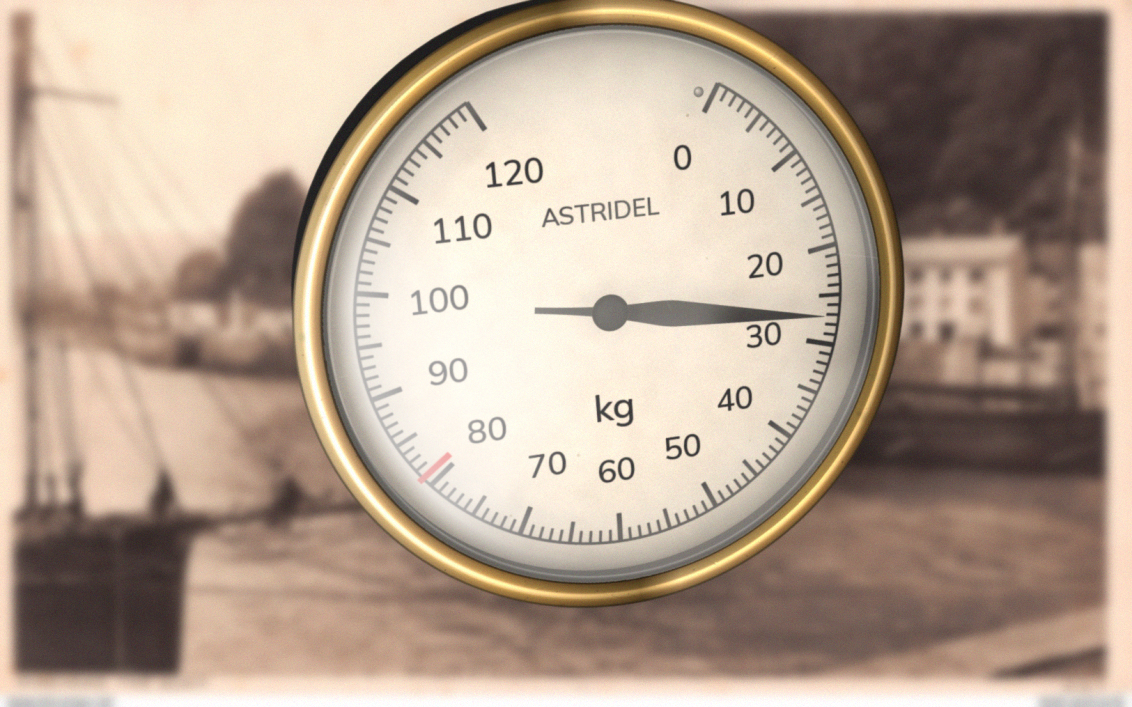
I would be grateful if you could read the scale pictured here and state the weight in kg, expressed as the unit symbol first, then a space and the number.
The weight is kg 27
